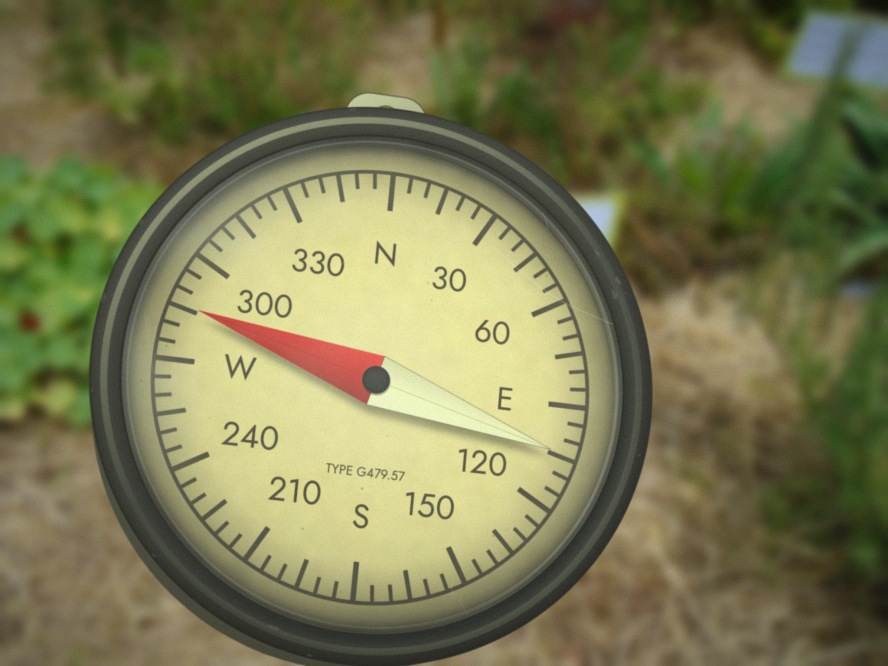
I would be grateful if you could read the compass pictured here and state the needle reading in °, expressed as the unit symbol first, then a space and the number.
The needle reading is ° 285
